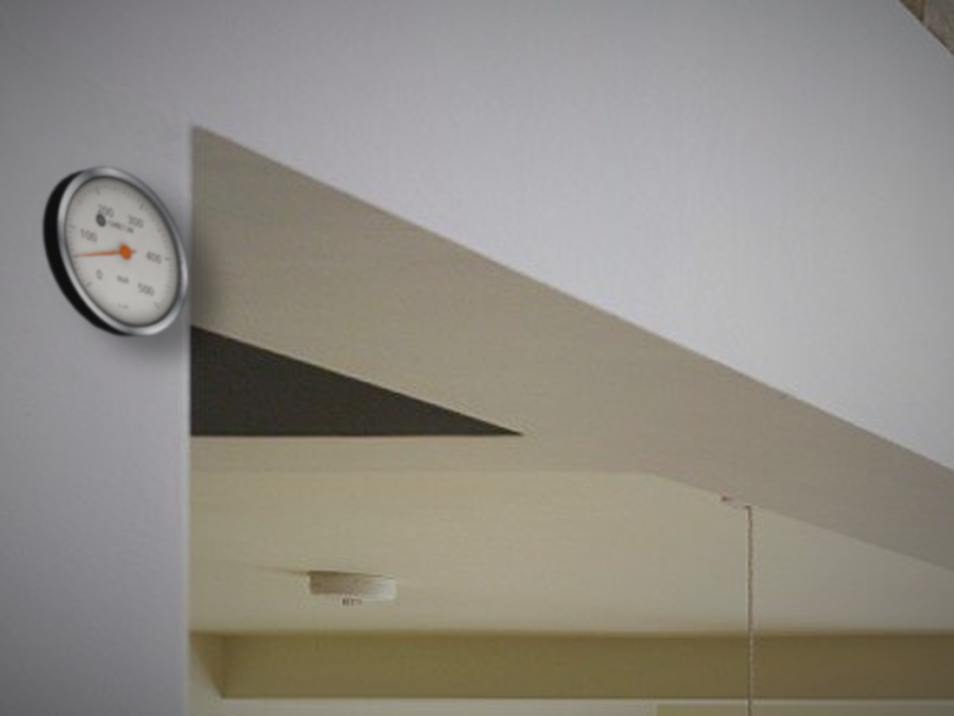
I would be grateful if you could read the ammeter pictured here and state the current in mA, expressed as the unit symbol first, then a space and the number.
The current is mA 50
